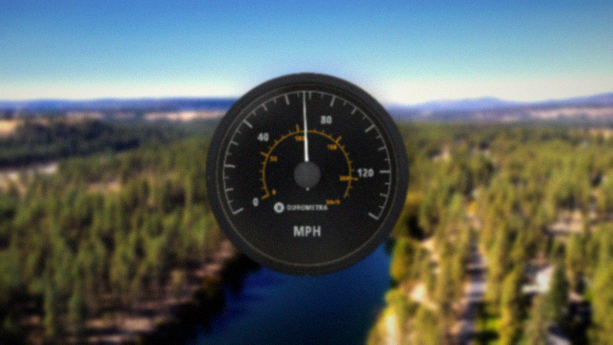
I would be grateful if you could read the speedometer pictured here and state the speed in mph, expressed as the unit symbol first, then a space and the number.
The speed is mph 67.5
